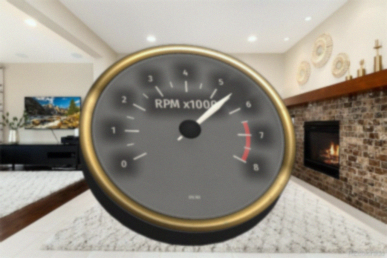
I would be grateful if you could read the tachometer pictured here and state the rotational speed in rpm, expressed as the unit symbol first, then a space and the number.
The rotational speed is rpm 5500
